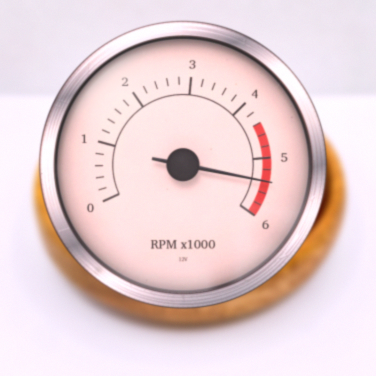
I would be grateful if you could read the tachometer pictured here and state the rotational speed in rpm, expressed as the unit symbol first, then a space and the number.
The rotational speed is rpm 5400
